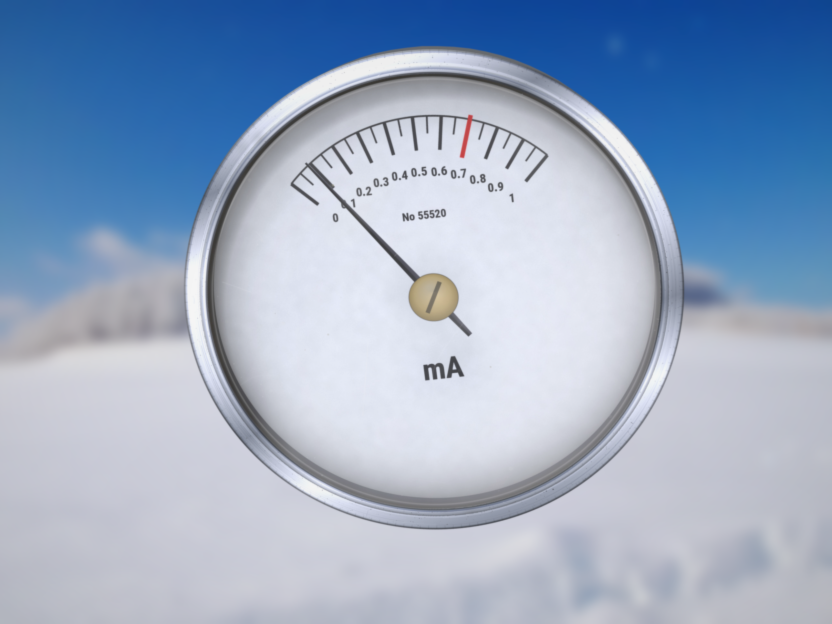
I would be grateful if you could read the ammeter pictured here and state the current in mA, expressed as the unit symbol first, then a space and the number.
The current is mA 0.1
